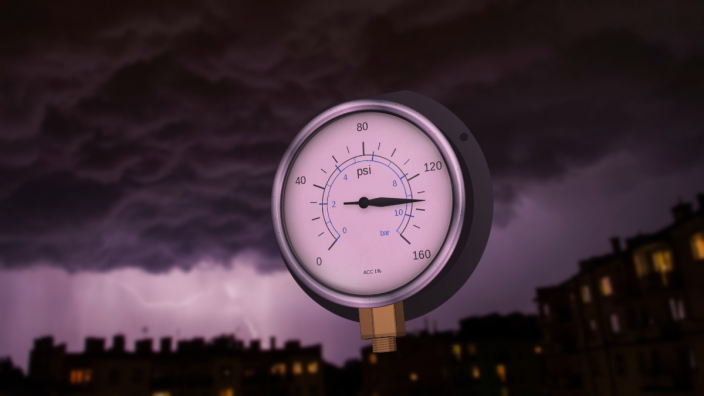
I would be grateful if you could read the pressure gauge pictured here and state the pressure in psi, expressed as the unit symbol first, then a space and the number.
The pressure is psi 135
